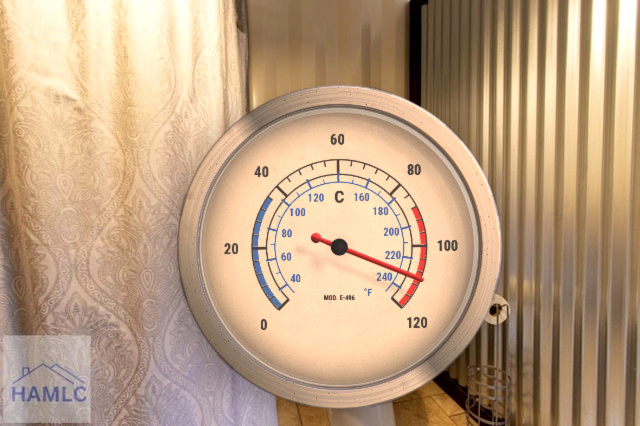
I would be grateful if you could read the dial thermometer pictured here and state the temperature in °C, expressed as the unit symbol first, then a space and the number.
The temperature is °C 110
